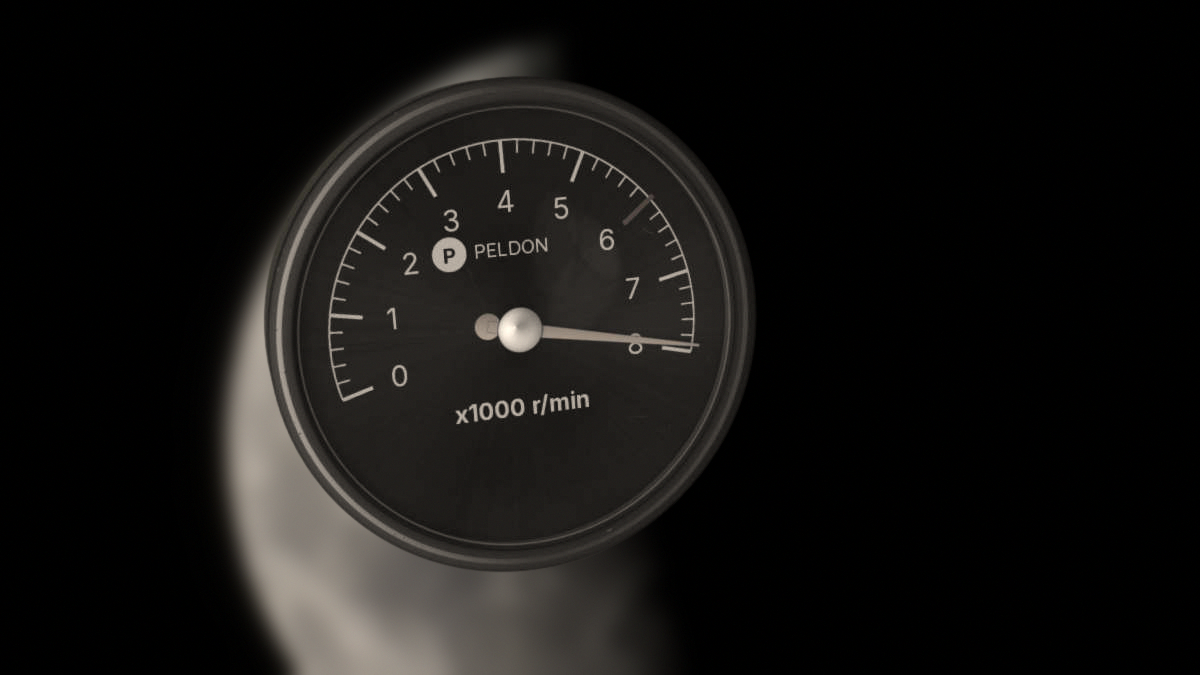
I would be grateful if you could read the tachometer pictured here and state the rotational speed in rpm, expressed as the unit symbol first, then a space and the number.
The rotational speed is rpm 7900
